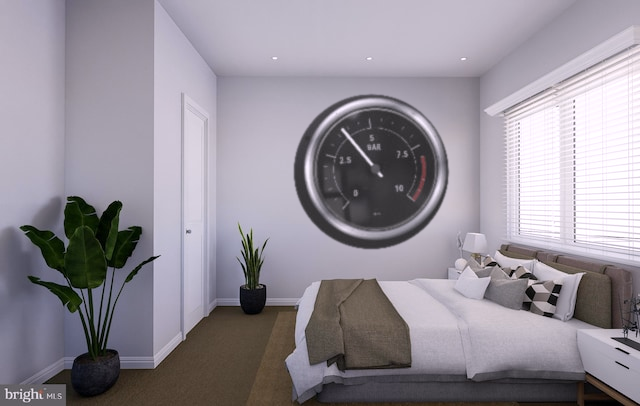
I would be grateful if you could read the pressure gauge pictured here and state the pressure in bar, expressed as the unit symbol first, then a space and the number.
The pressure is bar 3.75
